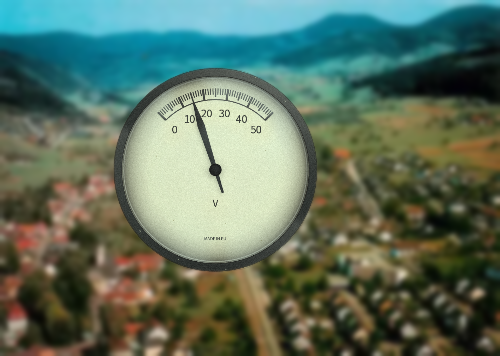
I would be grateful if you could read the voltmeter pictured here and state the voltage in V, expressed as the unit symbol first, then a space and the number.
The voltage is V 15
